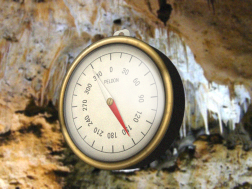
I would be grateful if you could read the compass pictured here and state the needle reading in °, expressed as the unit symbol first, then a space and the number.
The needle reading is ° 150
